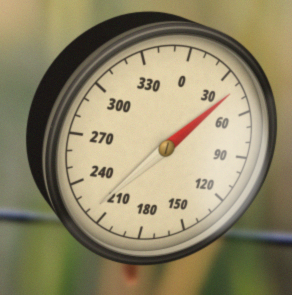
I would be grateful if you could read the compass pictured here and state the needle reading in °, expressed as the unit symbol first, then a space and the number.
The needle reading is ° 40
